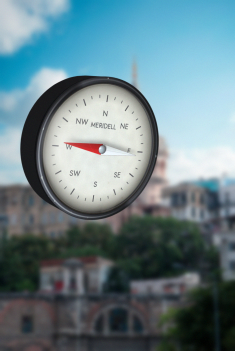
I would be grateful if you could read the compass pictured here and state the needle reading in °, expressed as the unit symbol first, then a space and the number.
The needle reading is ° 275
